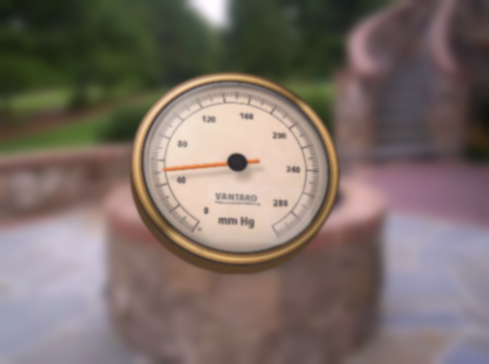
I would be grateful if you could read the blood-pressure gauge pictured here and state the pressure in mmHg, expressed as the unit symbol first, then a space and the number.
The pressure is mmHg 50
